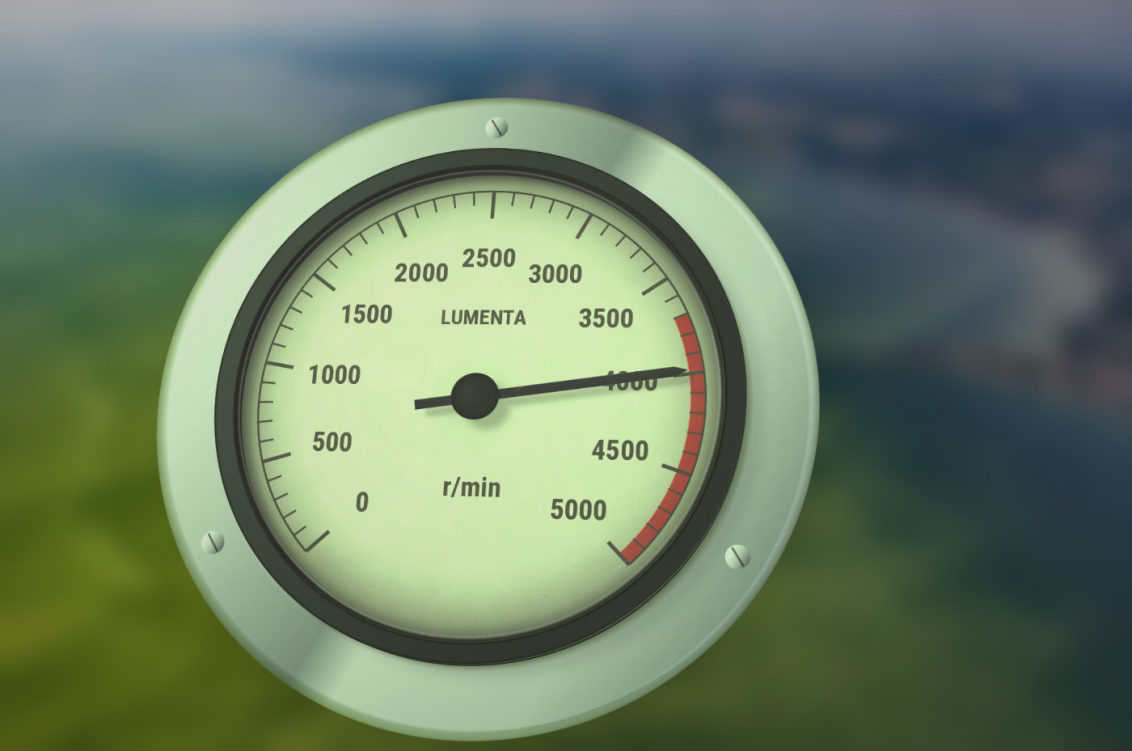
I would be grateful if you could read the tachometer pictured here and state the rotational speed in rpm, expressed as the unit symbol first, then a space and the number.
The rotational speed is rpm 4000
